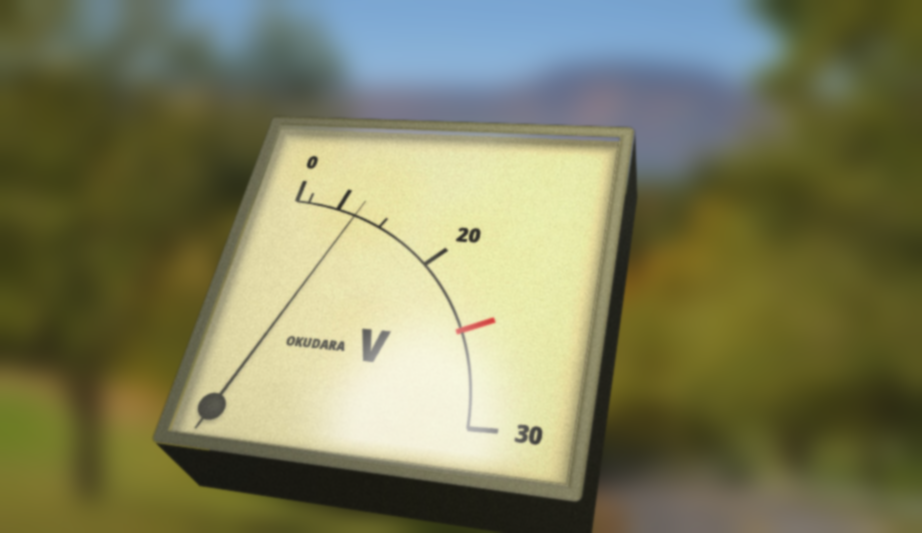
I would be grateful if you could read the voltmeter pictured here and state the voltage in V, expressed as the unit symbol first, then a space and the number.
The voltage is V 12.5
